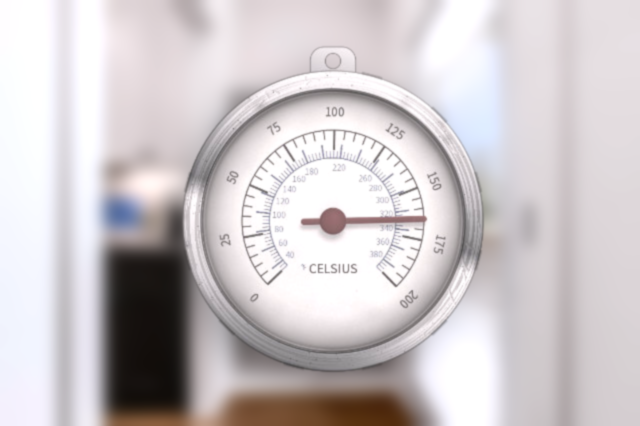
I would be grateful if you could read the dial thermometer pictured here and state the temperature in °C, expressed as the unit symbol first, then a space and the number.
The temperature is °C 165
